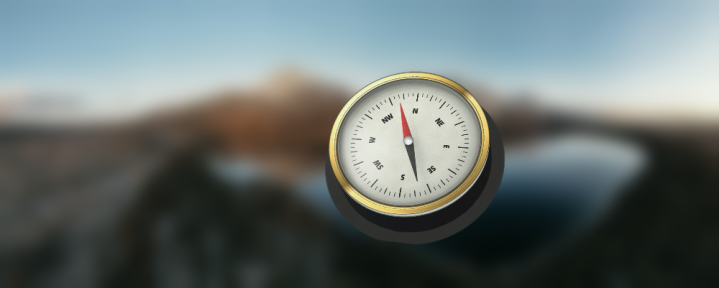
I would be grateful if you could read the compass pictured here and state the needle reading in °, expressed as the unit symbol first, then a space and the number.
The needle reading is ° 340
